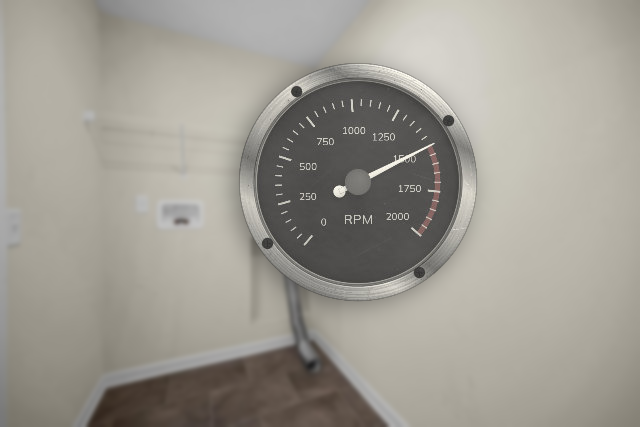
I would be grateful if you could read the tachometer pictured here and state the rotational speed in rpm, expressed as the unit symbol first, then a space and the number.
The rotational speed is rpm 1500
